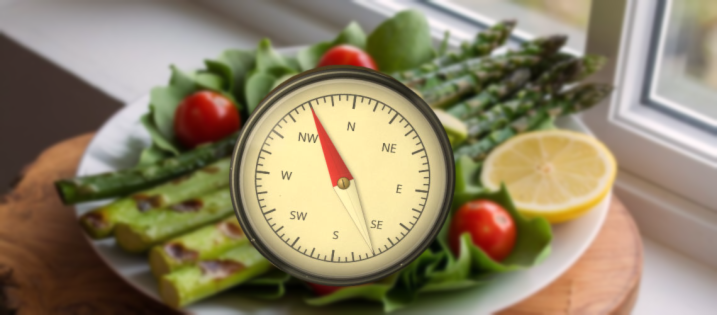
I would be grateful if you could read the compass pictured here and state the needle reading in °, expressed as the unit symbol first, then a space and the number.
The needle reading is ° 330
